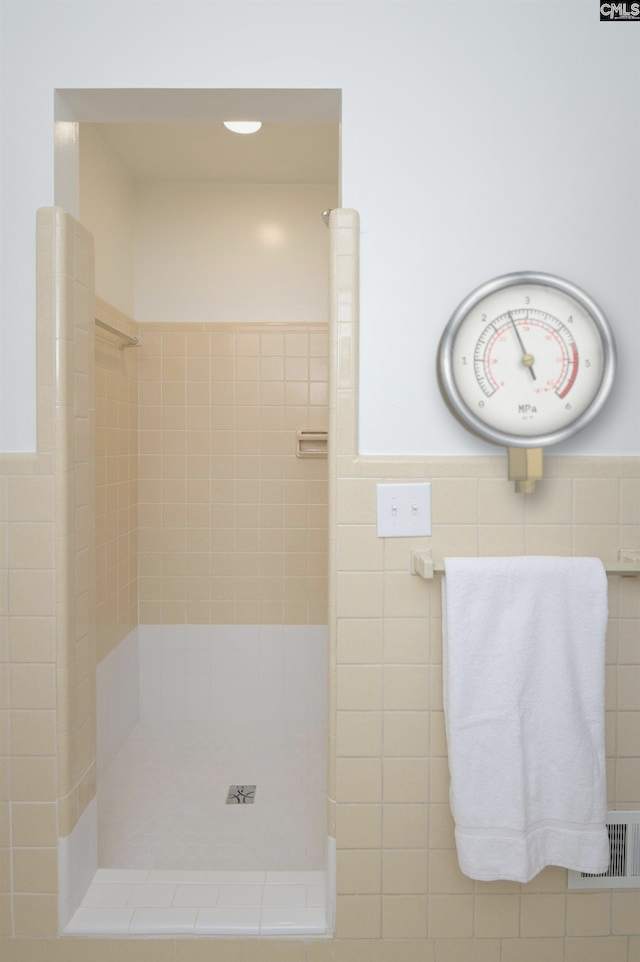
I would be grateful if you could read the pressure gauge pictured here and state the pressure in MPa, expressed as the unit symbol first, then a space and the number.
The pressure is MPa 2.5
